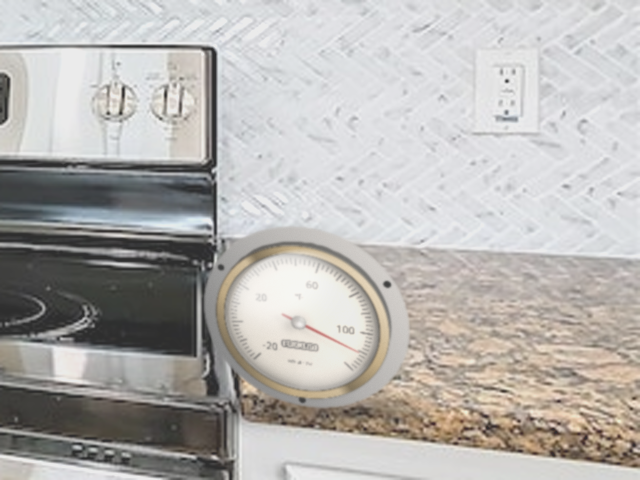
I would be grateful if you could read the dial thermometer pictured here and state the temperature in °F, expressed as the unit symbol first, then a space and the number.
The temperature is °F 110
